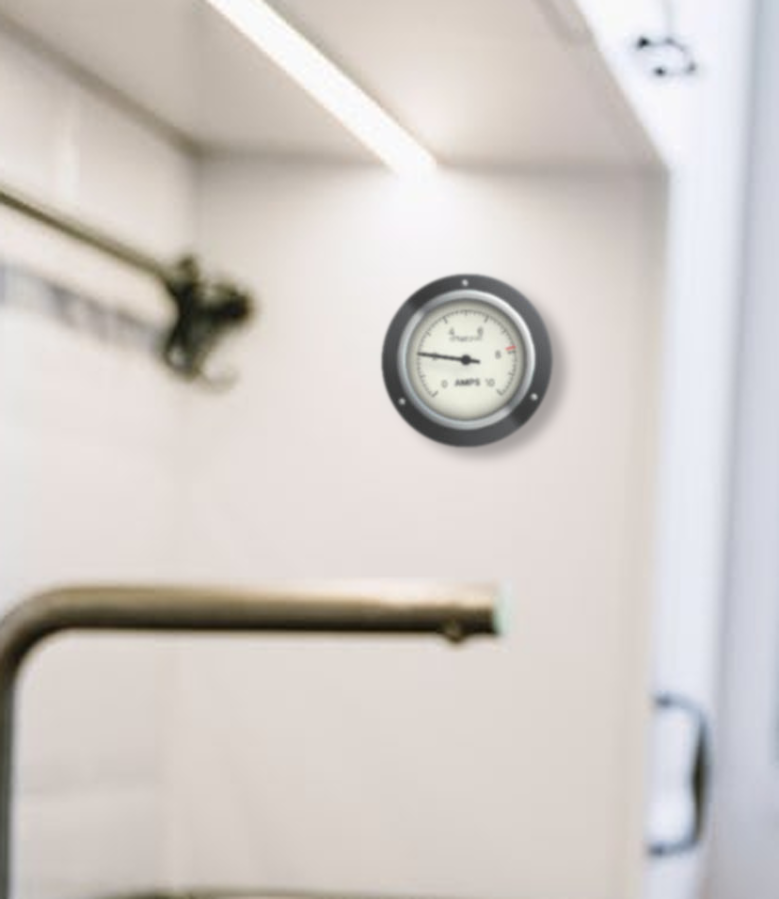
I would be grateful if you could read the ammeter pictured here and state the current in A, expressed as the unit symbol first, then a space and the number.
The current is A 2
